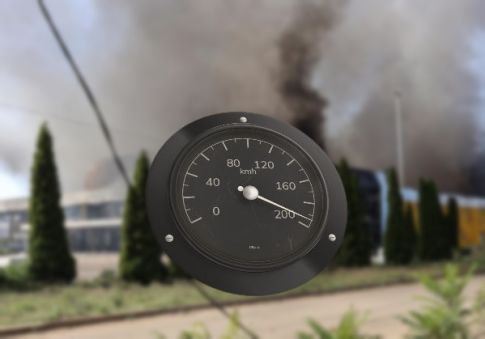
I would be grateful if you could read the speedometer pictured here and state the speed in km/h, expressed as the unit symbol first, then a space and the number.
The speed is km/h 195
